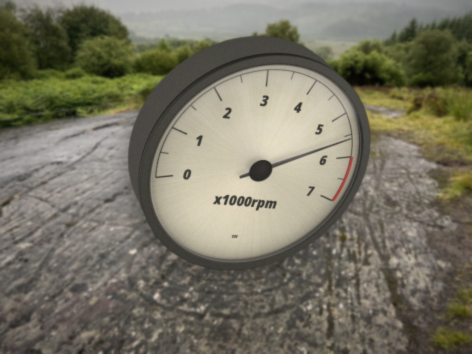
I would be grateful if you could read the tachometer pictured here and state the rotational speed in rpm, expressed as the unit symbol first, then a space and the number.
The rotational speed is rpm 5500
